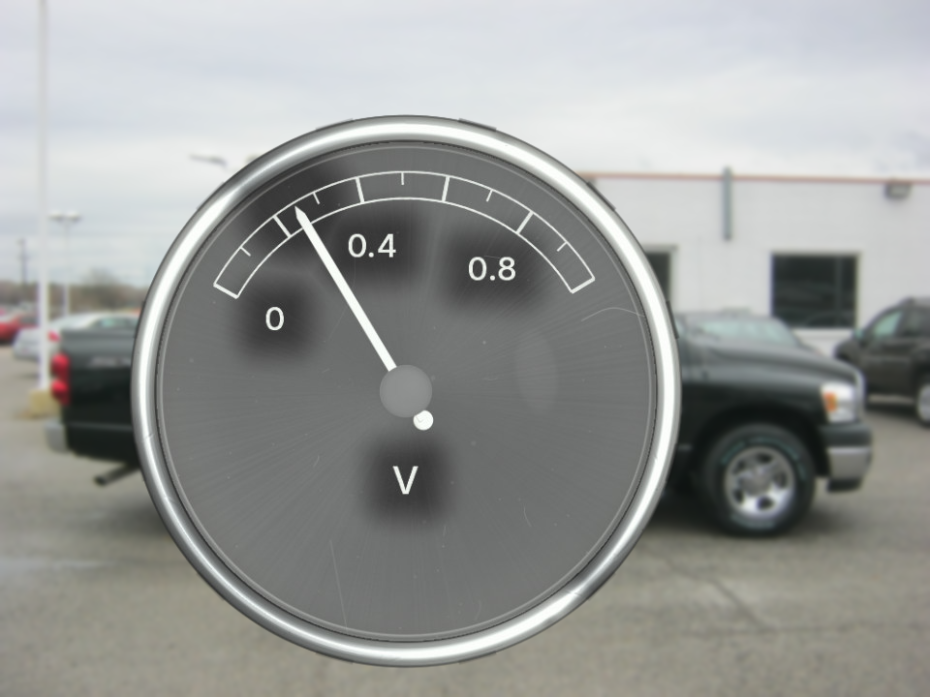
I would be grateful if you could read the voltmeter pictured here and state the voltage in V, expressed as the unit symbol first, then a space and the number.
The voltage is V 0.25
